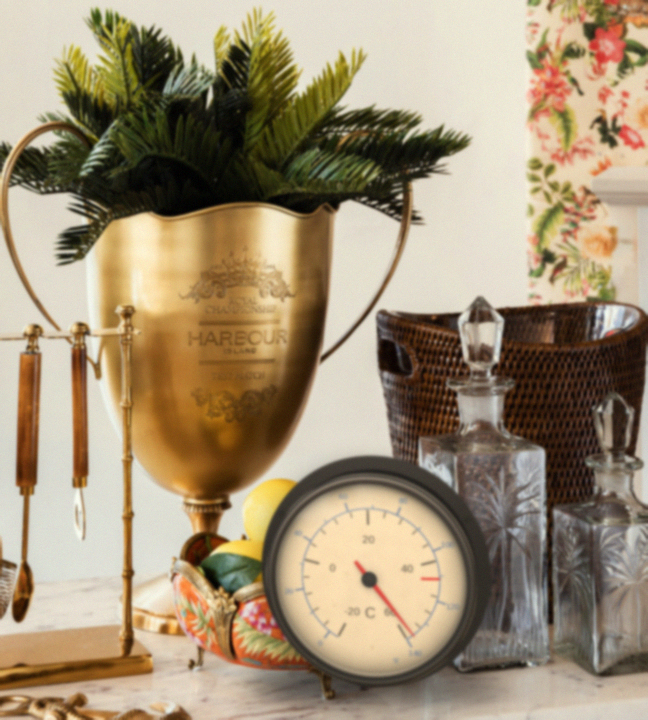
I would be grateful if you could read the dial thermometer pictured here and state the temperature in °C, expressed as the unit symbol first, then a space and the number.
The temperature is °C 58
